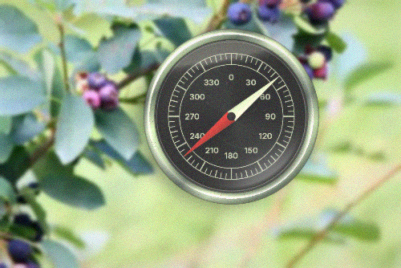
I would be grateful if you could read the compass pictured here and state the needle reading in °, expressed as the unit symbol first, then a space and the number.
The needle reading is ° 230
